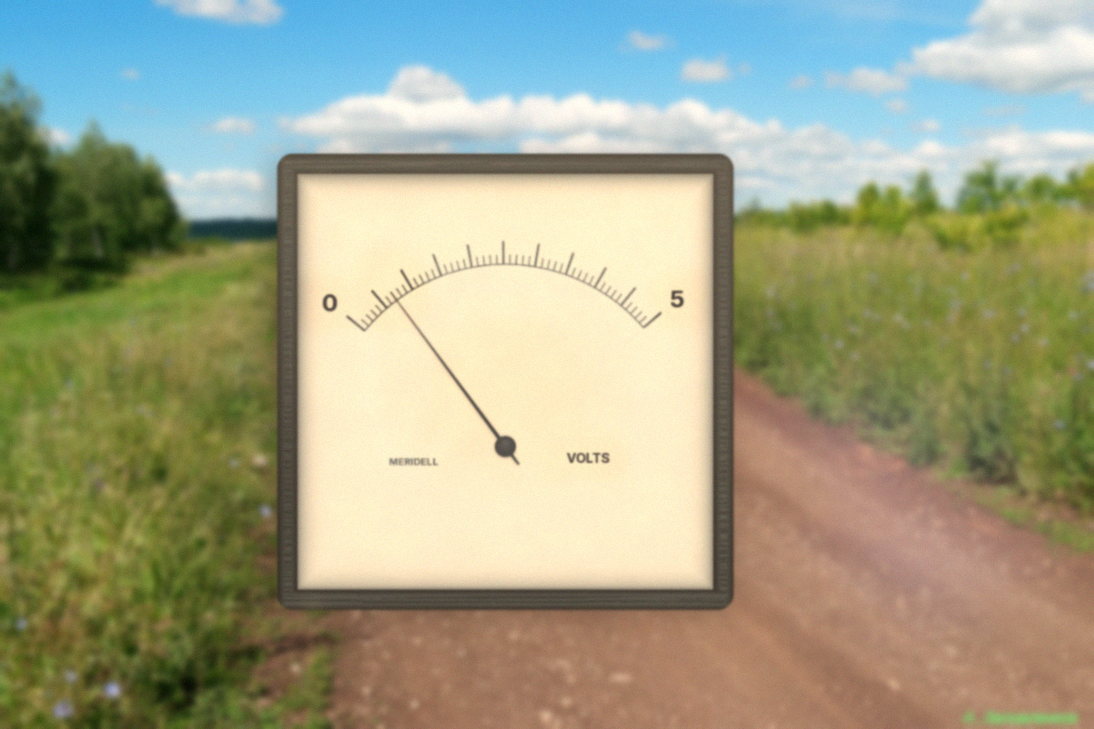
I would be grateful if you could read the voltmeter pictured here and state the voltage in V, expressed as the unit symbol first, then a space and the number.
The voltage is V 0.7
